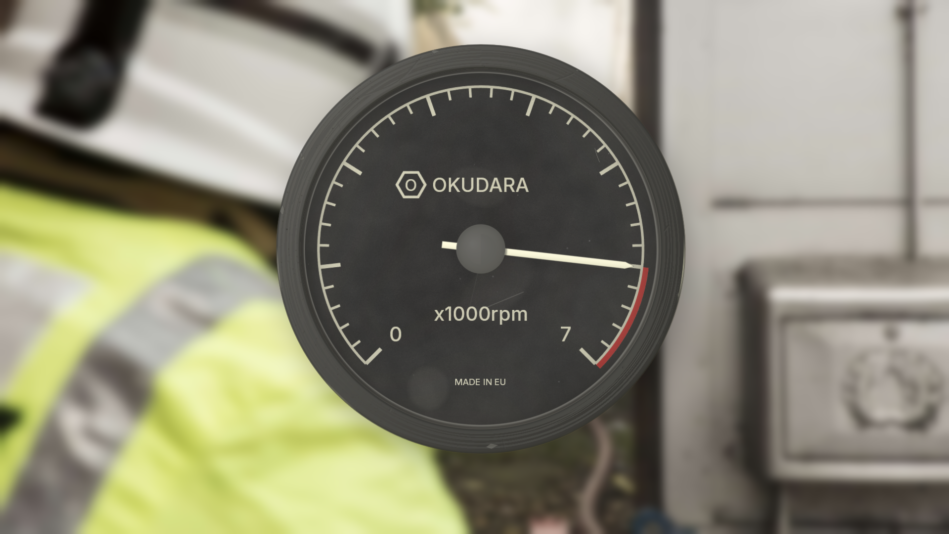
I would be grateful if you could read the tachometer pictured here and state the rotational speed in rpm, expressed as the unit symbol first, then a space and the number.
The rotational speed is rpm 6000
